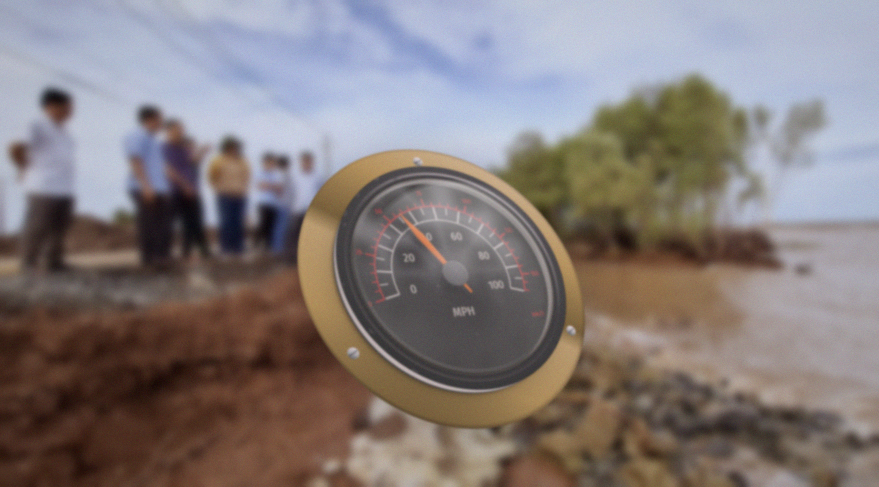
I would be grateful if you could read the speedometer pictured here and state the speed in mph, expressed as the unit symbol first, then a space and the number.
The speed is mph 35
